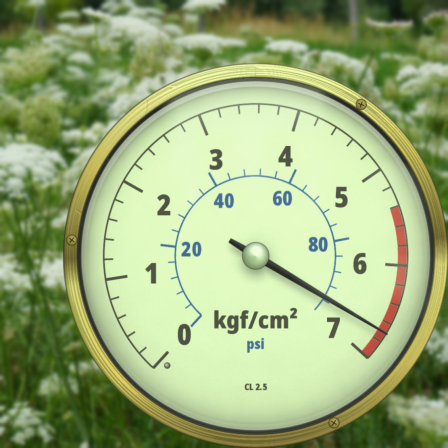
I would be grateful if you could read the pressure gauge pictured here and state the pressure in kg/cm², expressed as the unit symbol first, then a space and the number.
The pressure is kg/cm² 6.7
